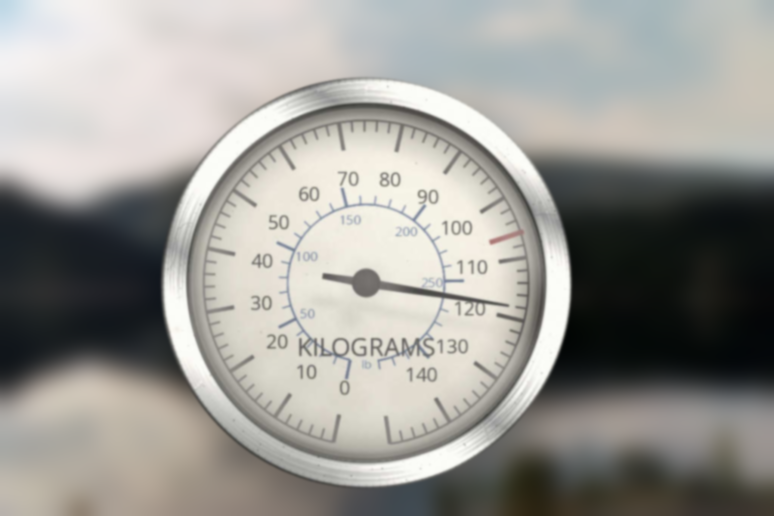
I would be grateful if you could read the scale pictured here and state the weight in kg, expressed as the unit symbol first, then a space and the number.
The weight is kg 118
